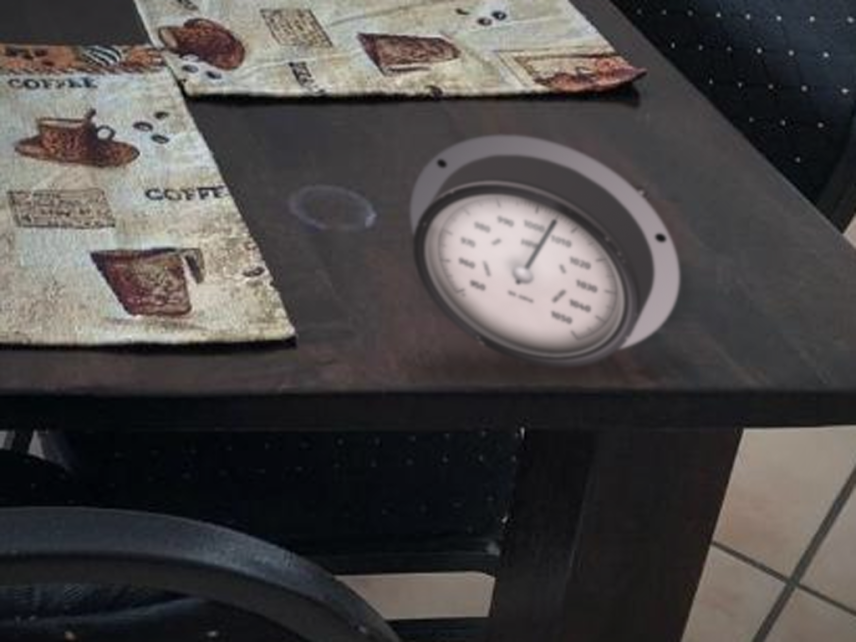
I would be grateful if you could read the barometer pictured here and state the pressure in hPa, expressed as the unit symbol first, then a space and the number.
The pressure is hPa 1005
